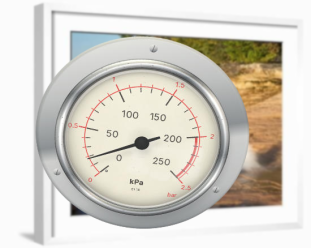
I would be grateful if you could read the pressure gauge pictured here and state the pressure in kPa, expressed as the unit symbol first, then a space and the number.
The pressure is kPa 20
